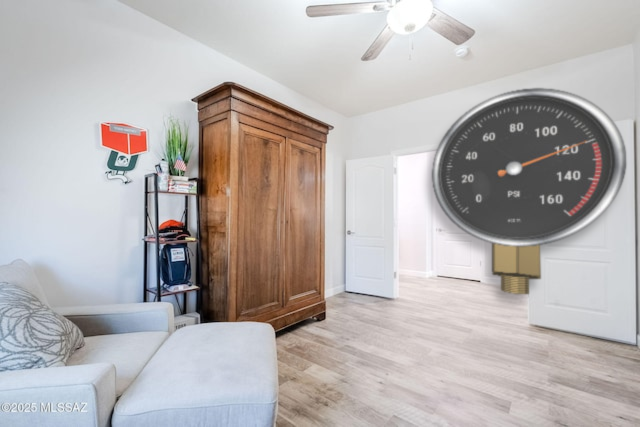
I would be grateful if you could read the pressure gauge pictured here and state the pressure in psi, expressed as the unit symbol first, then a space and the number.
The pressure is psi 120
